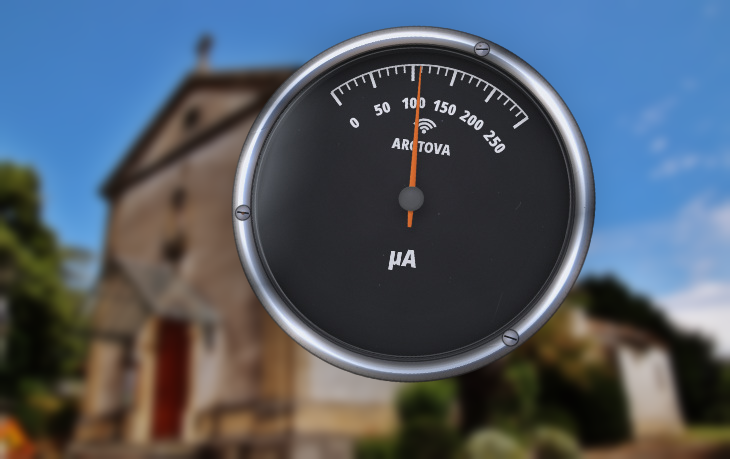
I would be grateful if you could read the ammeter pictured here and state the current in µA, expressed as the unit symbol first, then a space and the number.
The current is µA 110
